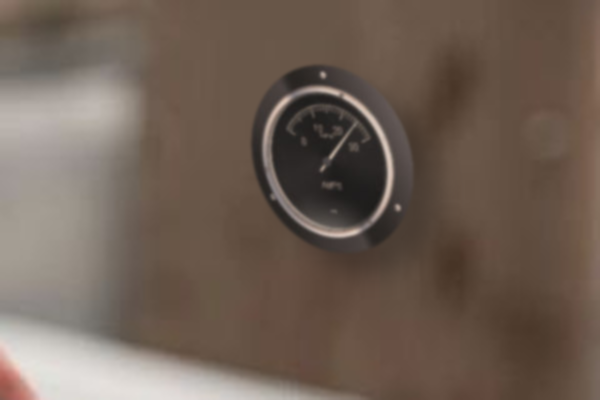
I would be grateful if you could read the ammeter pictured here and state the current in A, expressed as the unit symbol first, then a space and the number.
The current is A 25
